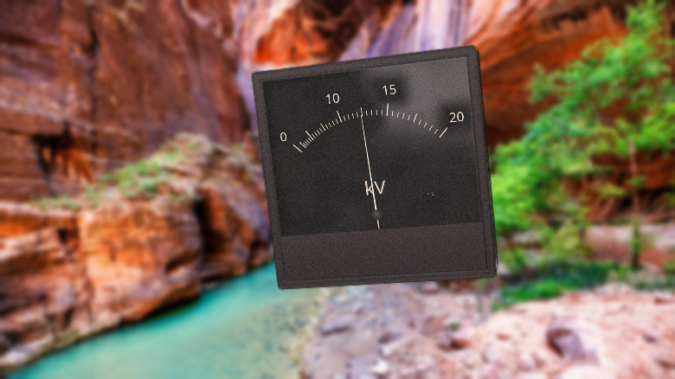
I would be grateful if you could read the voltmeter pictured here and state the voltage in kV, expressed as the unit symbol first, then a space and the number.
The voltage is kV 12.5
